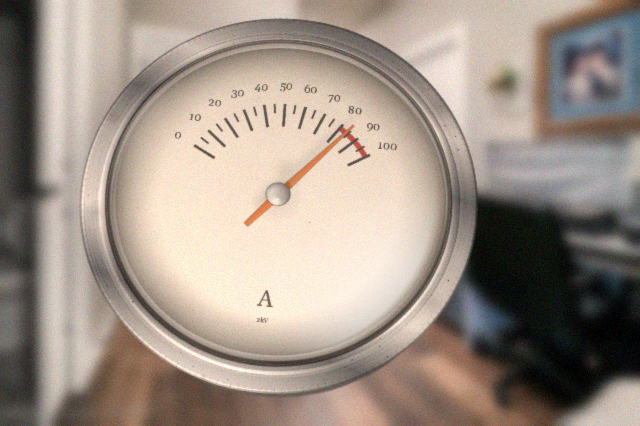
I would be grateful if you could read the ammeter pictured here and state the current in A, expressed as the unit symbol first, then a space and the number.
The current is A 85
